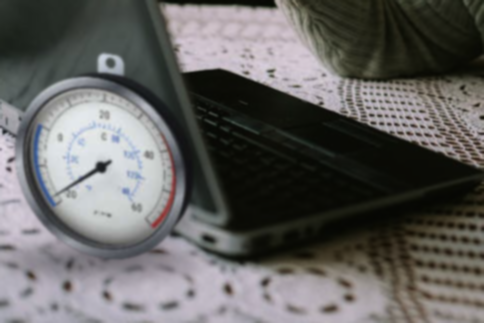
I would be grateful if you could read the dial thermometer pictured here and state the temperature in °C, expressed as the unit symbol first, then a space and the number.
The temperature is °C -18
